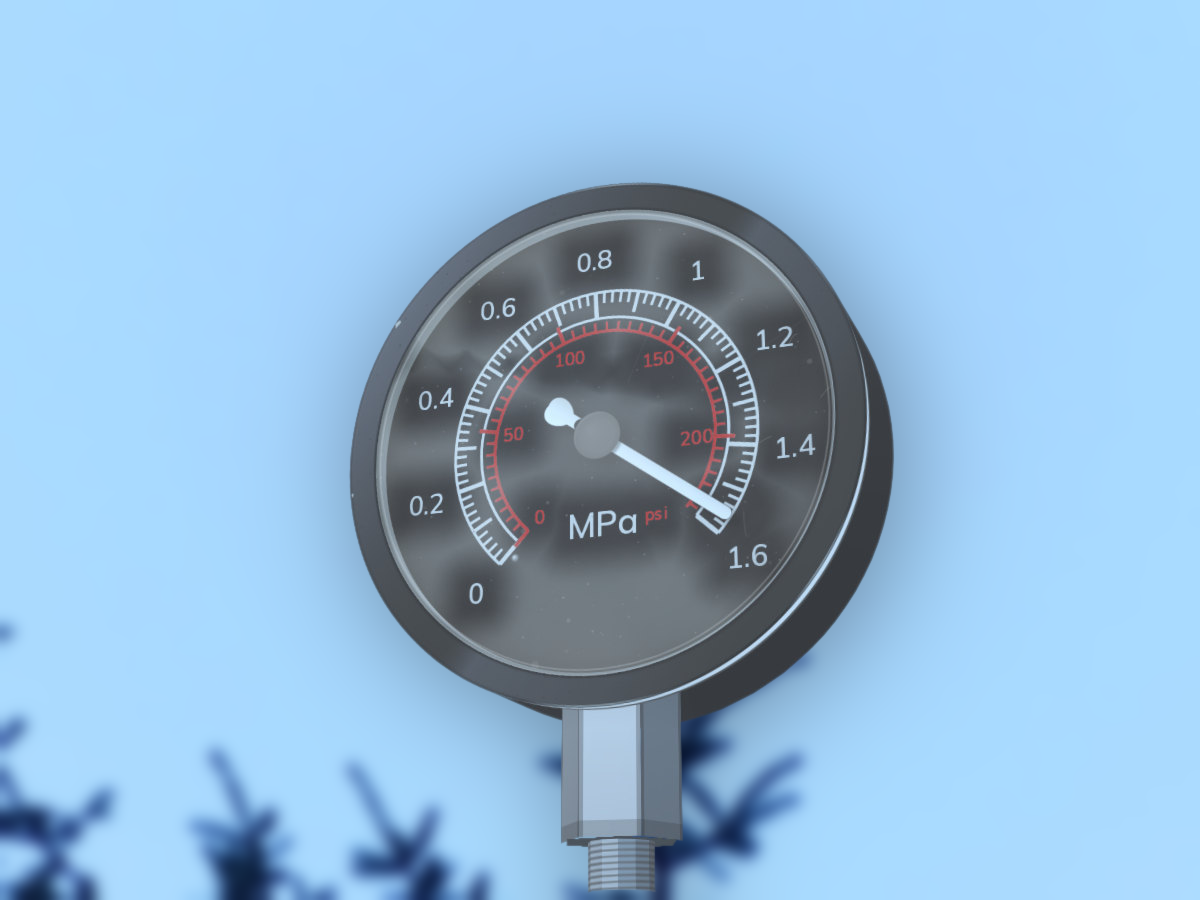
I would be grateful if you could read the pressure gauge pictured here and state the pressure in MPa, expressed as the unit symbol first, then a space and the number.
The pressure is MPa 1.56
